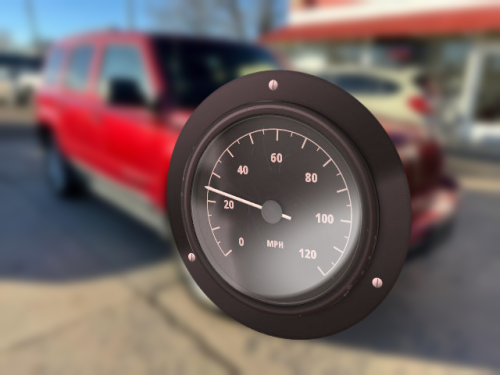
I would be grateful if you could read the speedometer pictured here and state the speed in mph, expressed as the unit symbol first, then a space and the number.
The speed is mph 25
